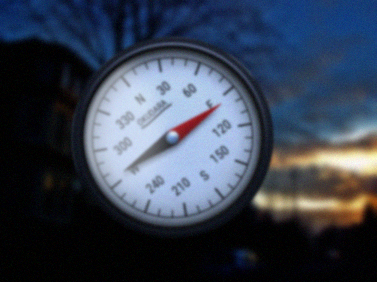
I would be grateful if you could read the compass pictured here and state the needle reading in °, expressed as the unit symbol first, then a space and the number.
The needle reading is ° 95
